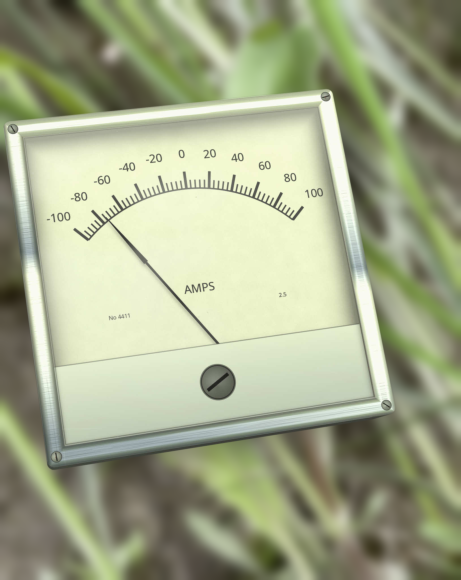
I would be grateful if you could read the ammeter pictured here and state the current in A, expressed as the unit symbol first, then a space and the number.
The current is A -76
